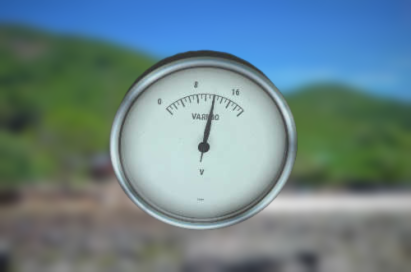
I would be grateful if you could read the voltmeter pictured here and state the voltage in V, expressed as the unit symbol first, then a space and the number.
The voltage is V 12
